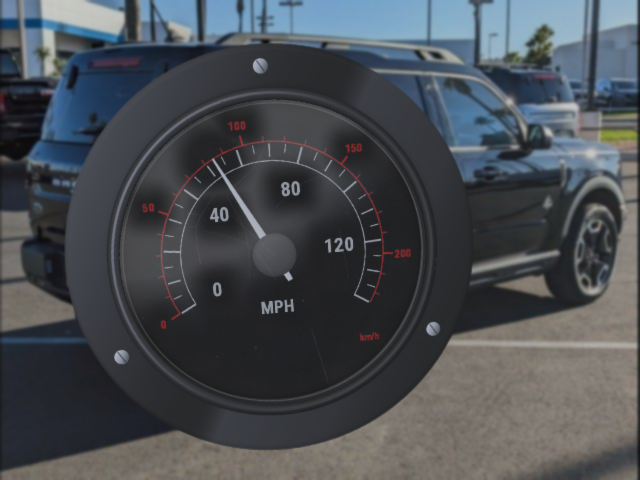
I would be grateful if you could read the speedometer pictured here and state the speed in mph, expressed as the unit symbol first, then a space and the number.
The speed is mph 52.5
